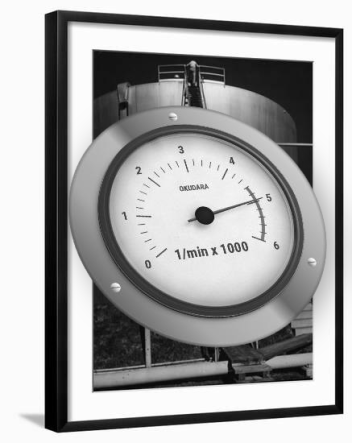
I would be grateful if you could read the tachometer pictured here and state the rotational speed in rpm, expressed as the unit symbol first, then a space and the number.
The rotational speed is rpm 5000
